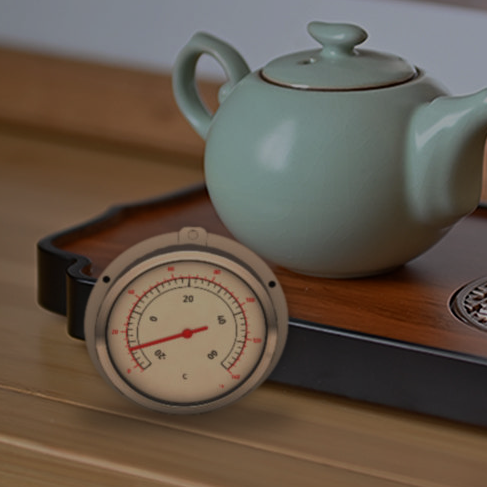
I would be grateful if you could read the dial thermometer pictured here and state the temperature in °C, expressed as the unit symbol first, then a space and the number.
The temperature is °C -12
